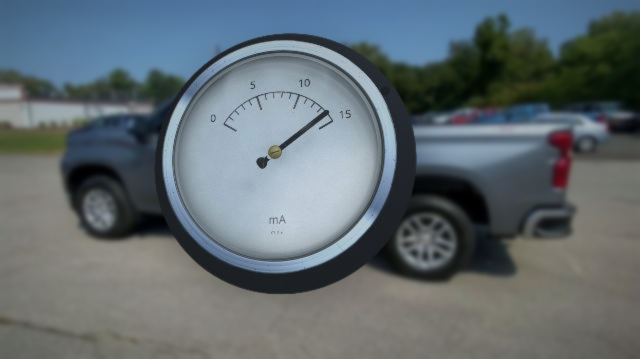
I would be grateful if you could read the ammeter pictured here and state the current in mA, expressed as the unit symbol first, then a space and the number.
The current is mA 14
